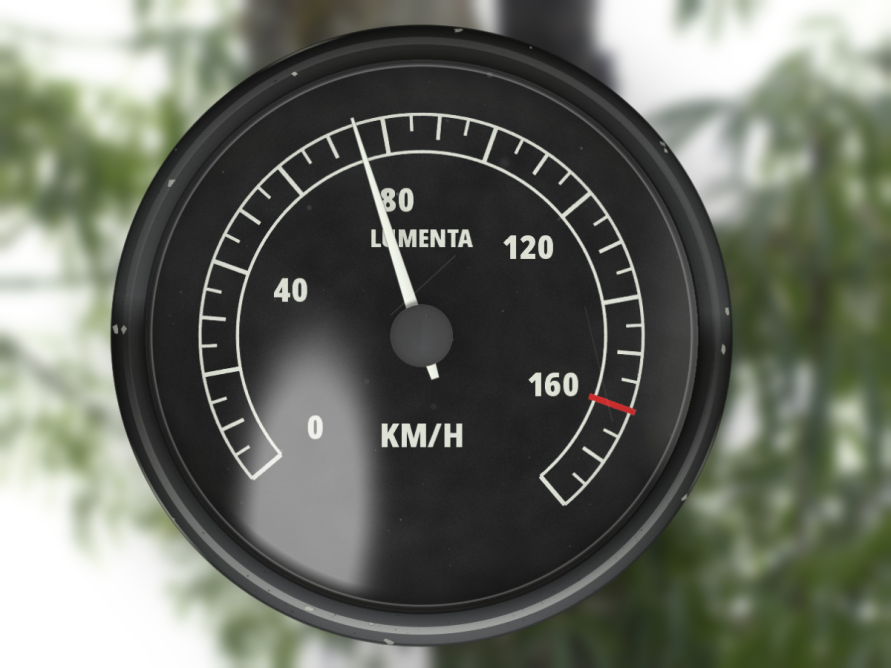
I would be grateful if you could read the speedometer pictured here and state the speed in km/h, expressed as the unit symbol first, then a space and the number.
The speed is km/h 75
